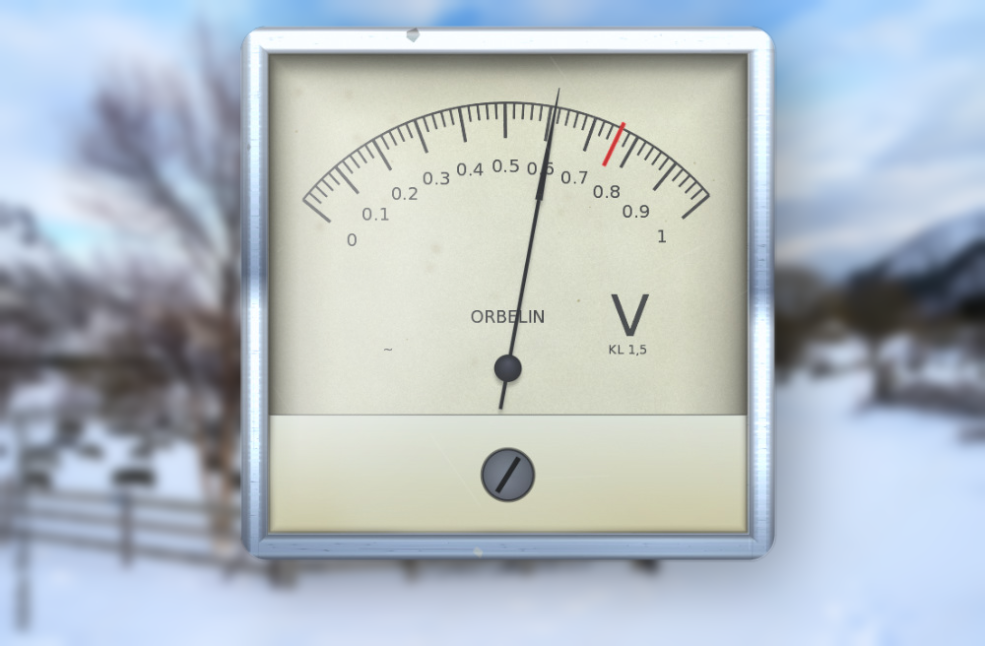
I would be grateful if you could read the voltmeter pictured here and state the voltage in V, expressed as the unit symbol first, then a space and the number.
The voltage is V 0.61
